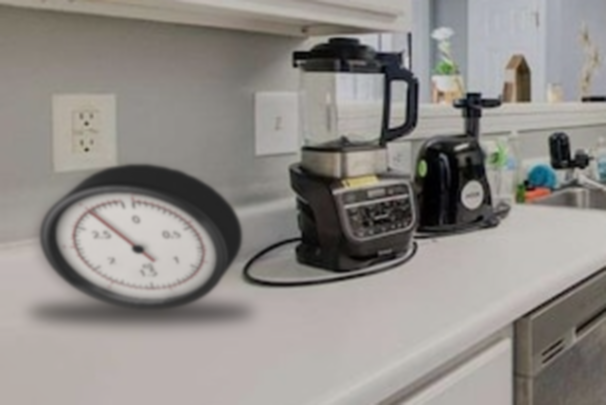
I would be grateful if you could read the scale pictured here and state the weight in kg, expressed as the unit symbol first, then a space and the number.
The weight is kg 2.75
